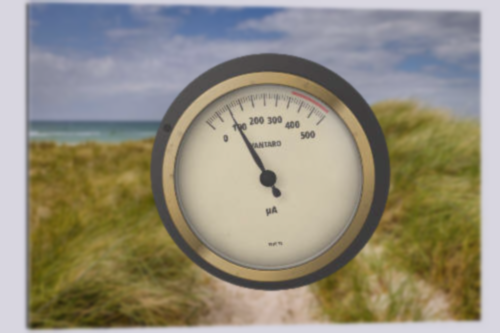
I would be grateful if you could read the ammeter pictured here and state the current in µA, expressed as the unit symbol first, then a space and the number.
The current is µA 100
